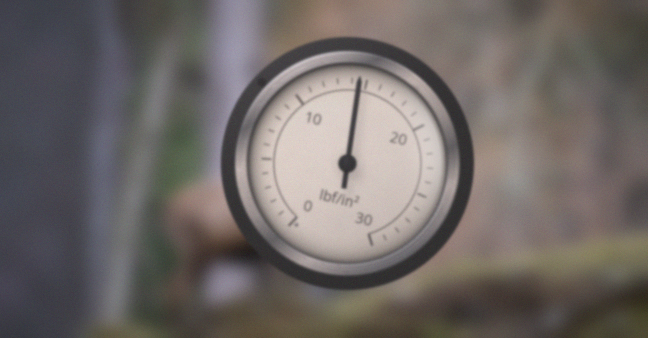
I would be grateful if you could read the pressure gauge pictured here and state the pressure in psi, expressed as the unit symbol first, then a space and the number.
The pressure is psi 14.5
